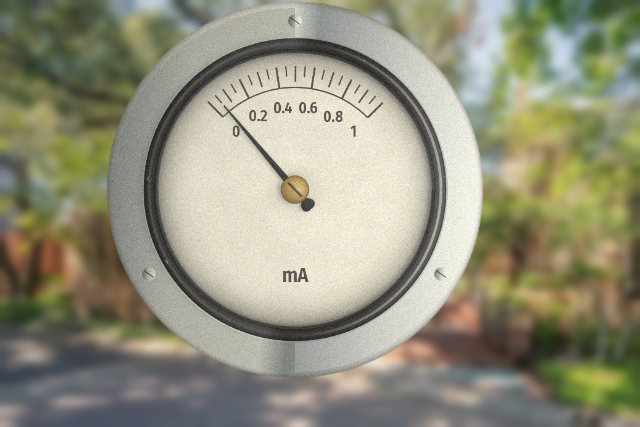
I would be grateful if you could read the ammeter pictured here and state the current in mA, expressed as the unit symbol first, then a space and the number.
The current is mA 0.05
